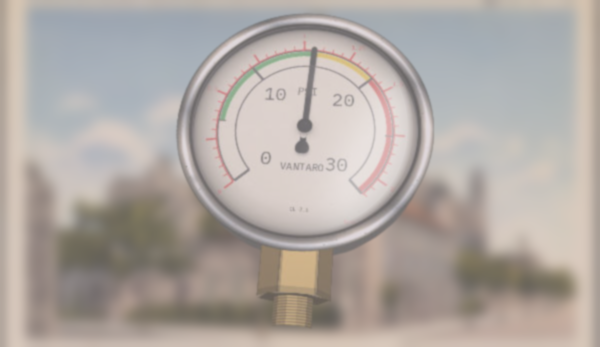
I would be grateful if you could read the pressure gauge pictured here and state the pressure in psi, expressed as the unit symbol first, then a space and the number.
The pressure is psi 15
